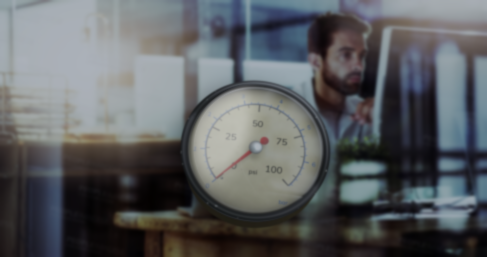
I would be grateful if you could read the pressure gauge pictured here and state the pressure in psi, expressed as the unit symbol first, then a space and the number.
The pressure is psi 0
